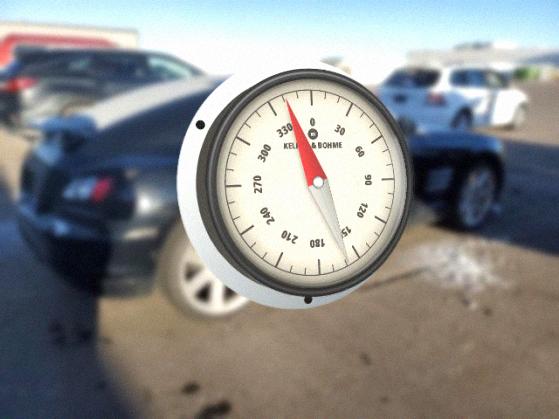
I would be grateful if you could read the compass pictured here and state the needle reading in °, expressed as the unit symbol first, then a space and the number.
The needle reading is ° 340
